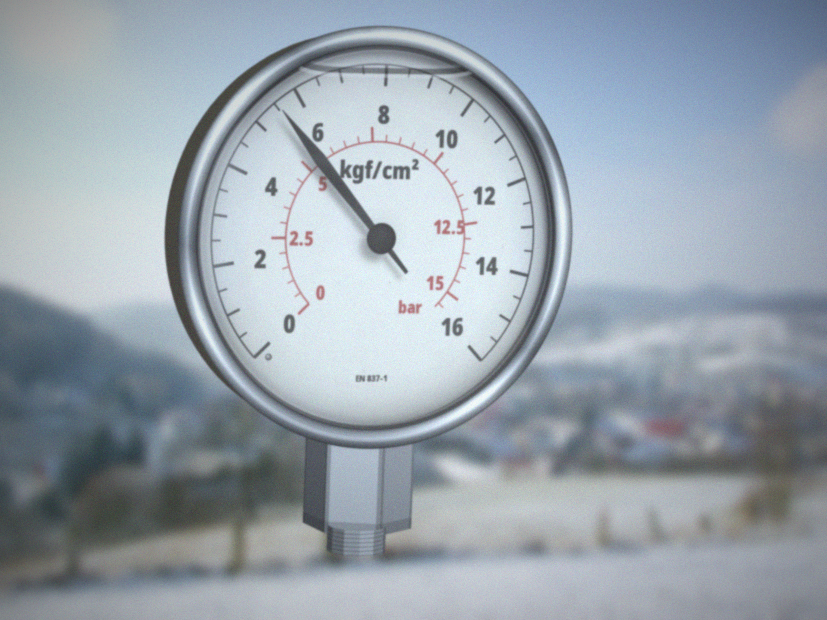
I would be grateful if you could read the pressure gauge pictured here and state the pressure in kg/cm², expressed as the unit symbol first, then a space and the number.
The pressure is kg/cm² 5.5
